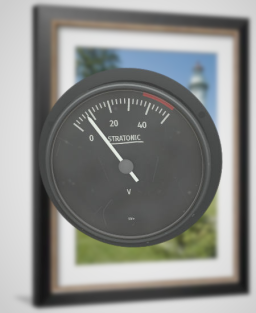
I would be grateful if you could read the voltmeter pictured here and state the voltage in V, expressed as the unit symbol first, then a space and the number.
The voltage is V 8
